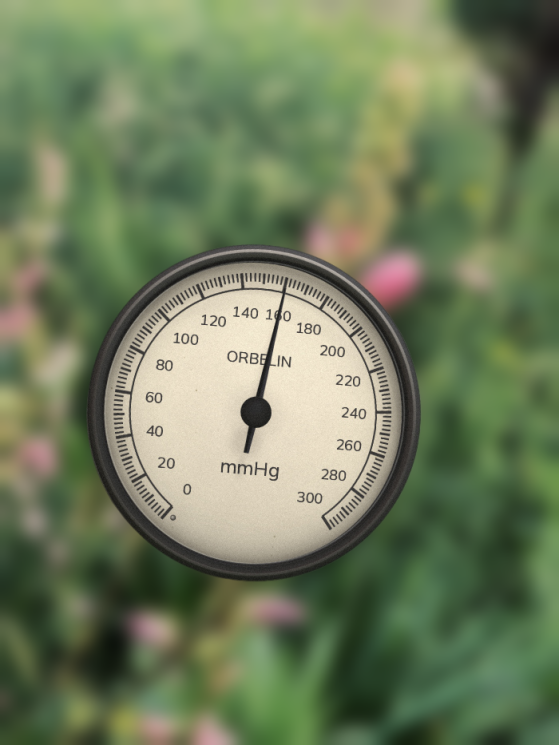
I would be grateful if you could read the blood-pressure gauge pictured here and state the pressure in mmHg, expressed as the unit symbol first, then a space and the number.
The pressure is mmHg 160
